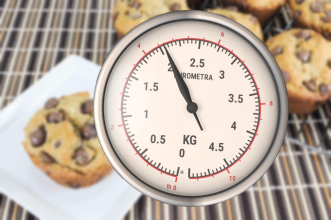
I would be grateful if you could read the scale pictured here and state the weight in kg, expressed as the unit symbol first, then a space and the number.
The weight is kg 2.05
